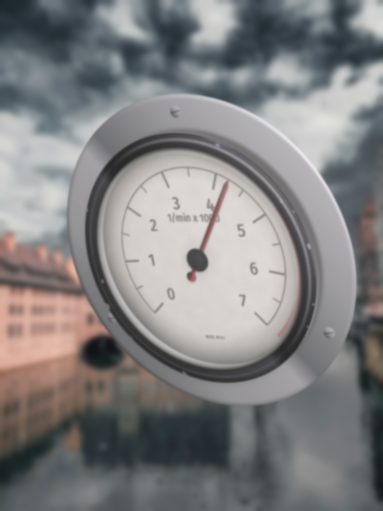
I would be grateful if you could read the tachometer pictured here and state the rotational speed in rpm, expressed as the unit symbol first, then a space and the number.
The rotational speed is rpm 4250
